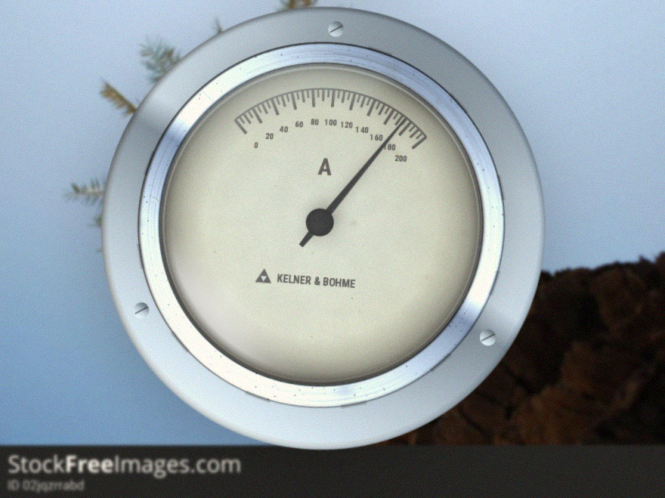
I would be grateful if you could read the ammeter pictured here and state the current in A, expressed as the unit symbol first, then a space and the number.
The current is A 175
